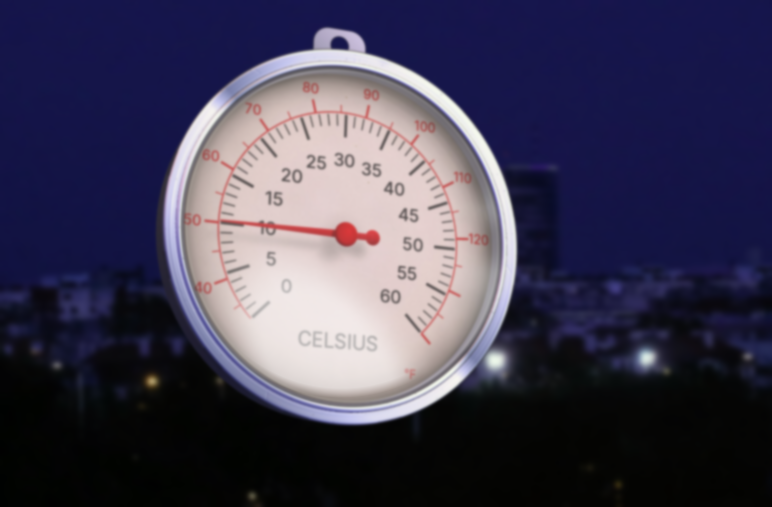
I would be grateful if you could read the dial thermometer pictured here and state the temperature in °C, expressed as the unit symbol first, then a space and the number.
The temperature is °C 10
